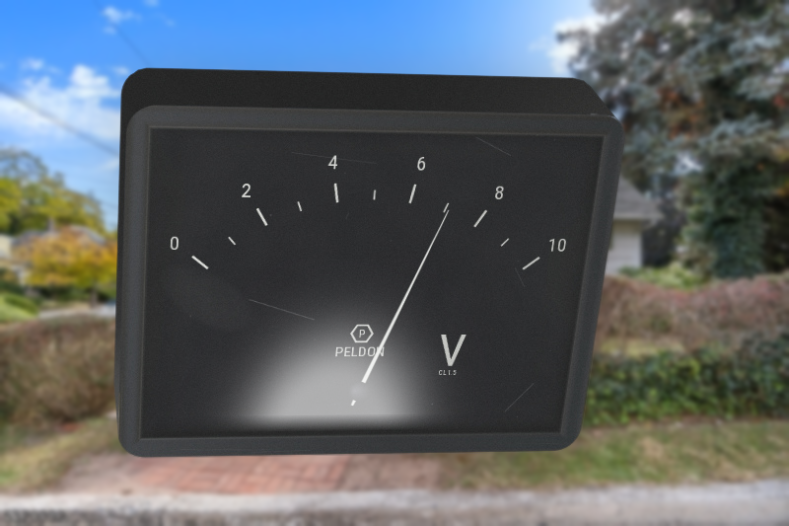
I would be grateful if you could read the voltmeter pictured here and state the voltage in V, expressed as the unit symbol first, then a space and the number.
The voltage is V 7
